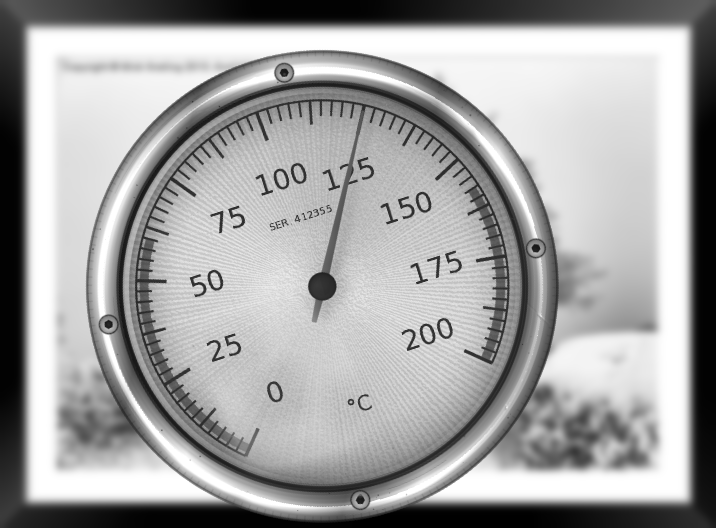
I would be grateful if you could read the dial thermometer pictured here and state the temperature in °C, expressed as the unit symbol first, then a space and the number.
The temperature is °C 125
